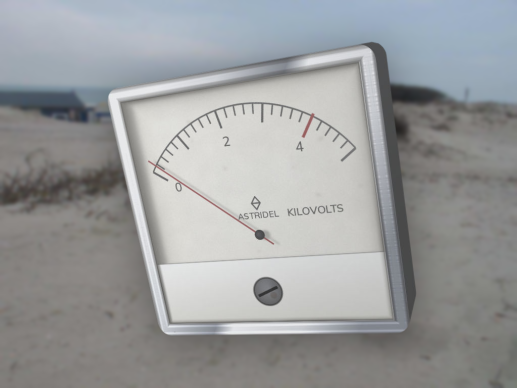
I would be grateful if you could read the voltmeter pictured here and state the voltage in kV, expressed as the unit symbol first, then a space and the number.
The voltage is kV 0.2
